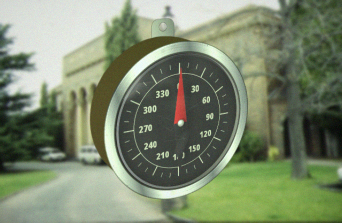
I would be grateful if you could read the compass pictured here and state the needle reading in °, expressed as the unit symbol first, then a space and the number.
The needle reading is ° 0
